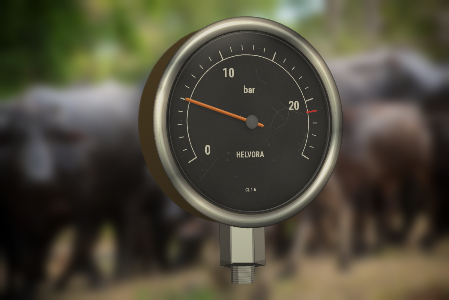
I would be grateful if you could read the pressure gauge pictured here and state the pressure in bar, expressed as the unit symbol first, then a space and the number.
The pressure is bar 5
